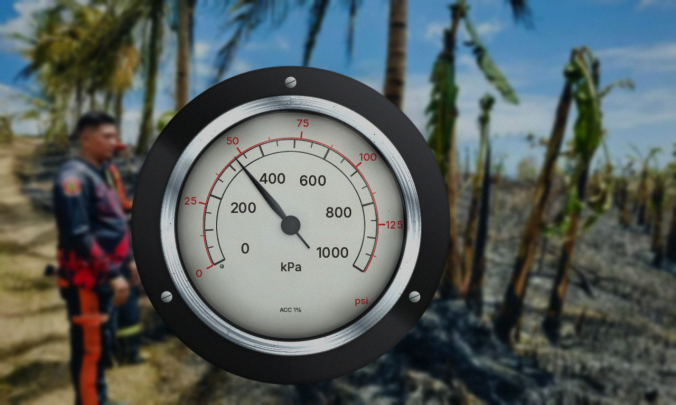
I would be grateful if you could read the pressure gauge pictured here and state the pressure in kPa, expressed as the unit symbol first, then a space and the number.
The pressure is kPa 325
